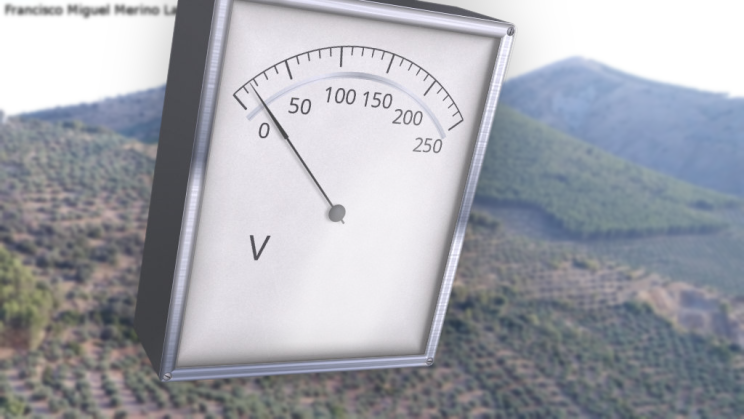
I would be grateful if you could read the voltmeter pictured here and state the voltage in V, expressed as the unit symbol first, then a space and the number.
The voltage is V 15
